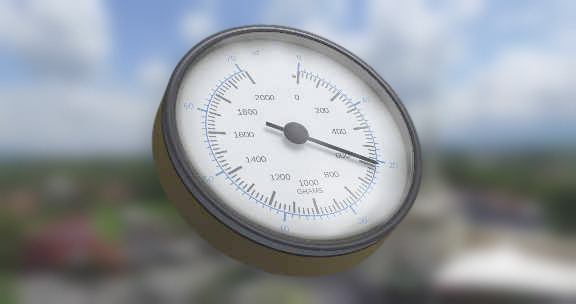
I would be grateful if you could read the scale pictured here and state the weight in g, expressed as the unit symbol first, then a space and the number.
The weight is g 600
